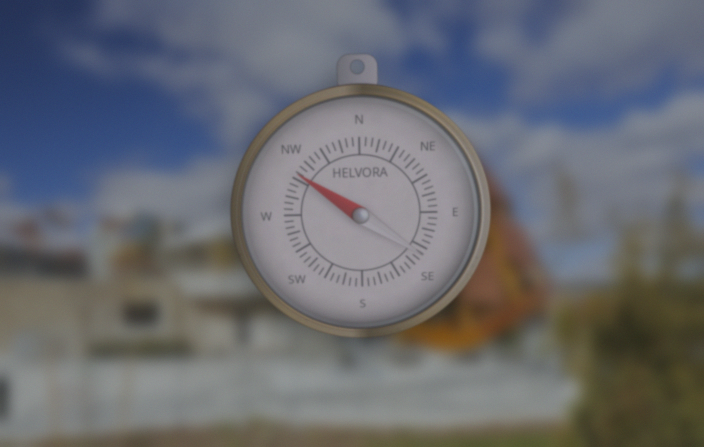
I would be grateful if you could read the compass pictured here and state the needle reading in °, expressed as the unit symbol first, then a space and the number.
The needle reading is ° 305
